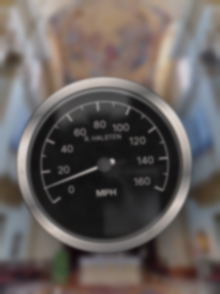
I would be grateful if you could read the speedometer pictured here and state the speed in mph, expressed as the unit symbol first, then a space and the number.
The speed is mph 10
